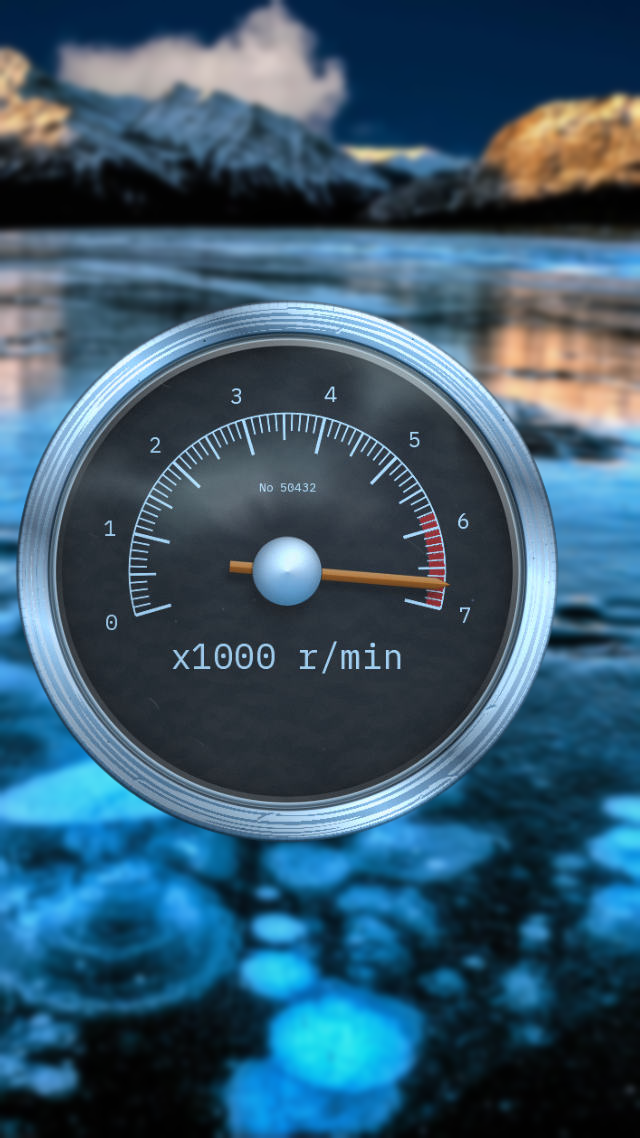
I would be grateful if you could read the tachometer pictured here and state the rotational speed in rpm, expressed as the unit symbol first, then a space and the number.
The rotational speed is rpm 6700
